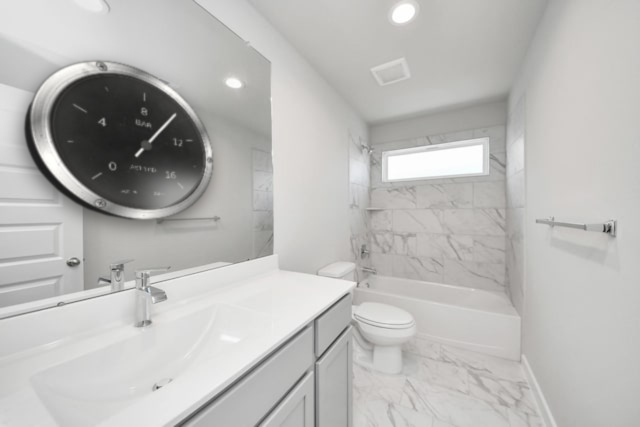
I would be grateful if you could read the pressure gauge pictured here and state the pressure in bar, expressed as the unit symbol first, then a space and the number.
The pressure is bar 10
